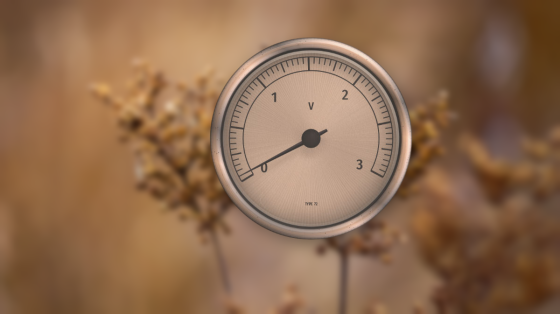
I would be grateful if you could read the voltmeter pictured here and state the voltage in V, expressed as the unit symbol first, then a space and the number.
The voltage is V 0.05
